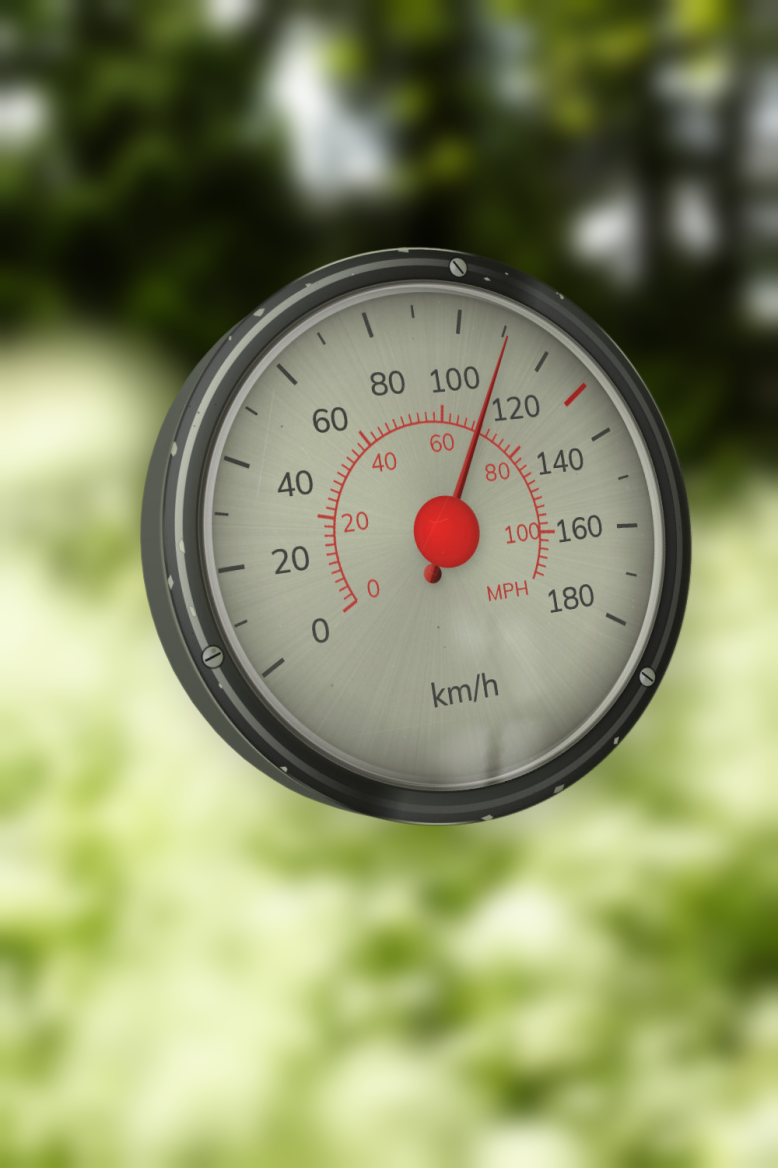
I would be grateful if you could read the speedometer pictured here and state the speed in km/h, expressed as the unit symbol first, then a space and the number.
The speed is km/h 110
